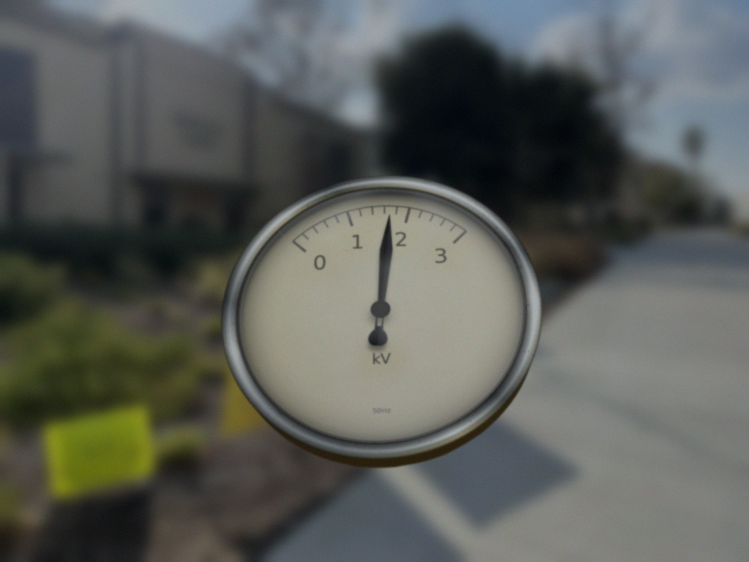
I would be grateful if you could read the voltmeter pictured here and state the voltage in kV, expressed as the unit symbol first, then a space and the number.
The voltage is kV 1.7
